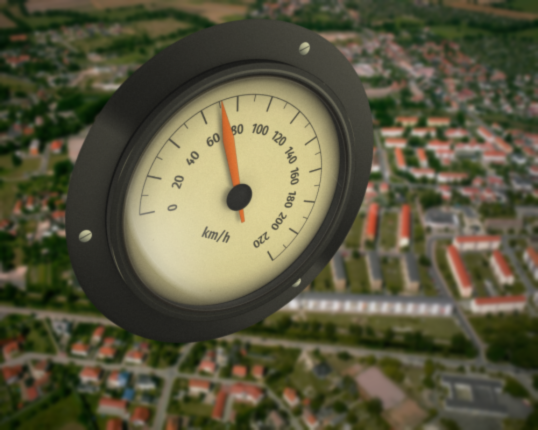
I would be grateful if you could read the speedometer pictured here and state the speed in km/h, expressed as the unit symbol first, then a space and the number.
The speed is km/h 70
